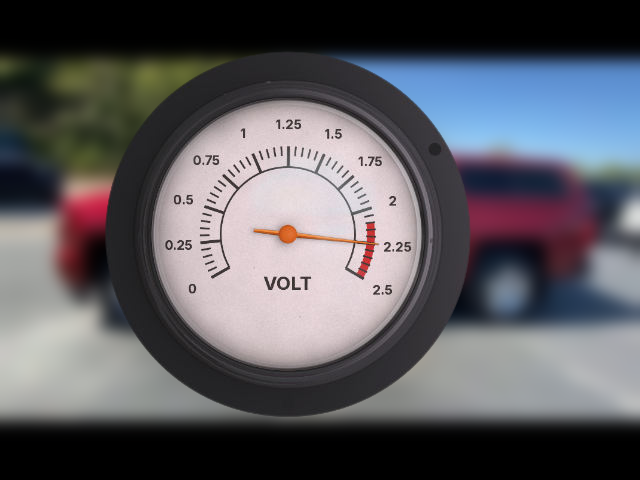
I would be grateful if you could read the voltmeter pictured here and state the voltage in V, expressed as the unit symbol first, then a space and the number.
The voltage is V 2.25
